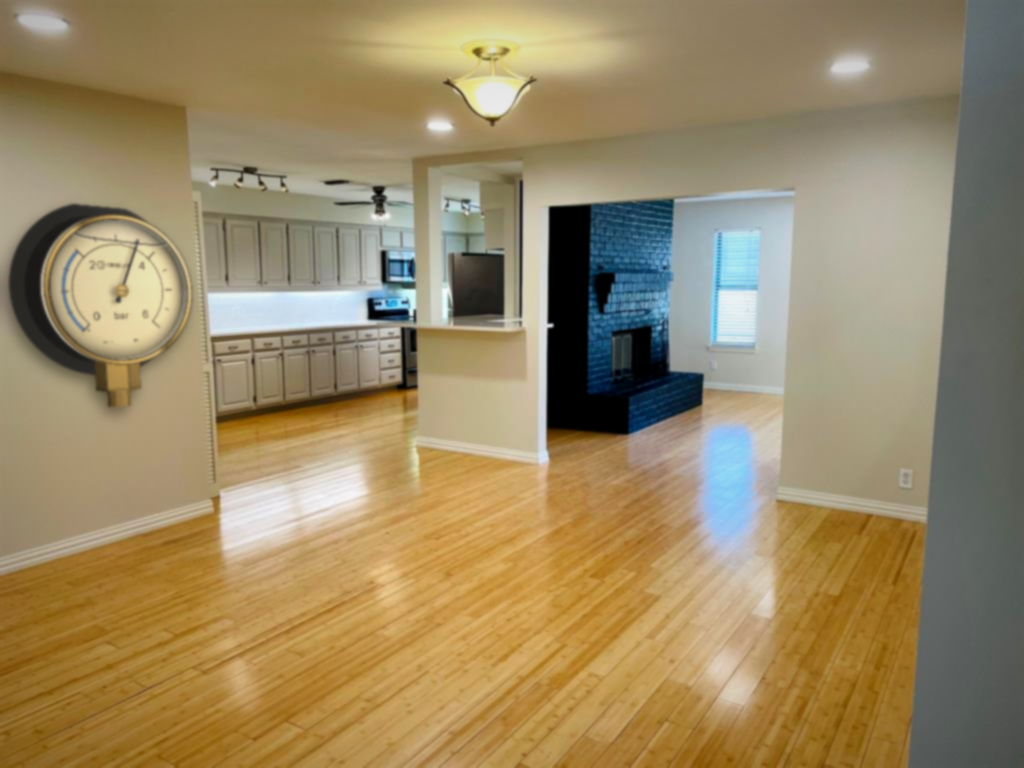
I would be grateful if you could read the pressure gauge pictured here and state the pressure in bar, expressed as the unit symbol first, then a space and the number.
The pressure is bar 3.5
